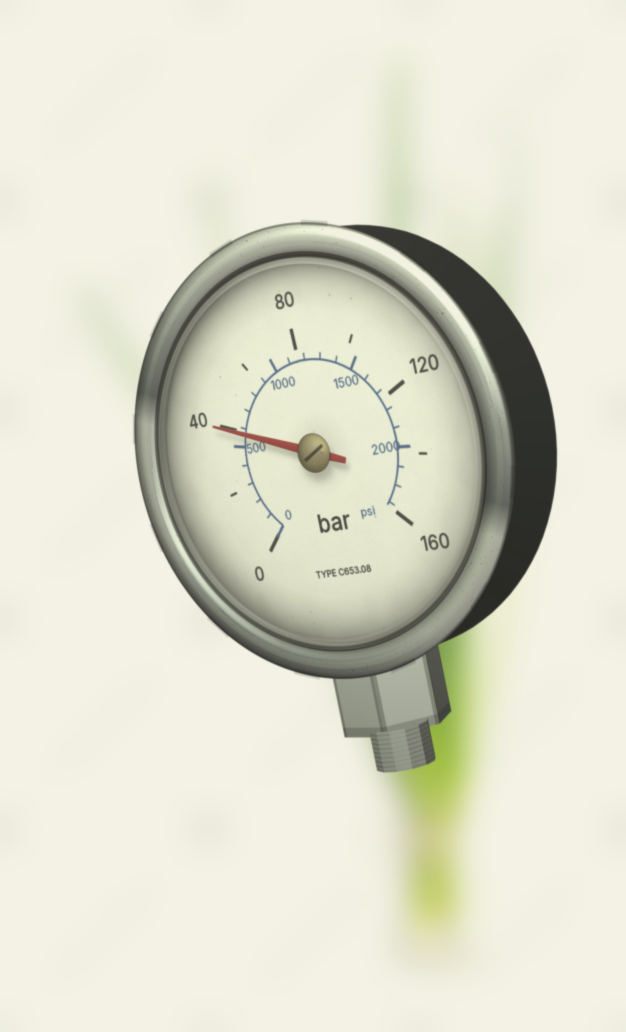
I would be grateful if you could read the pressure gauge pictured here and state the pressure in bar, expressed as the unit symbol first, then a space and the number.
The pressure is bar 40
